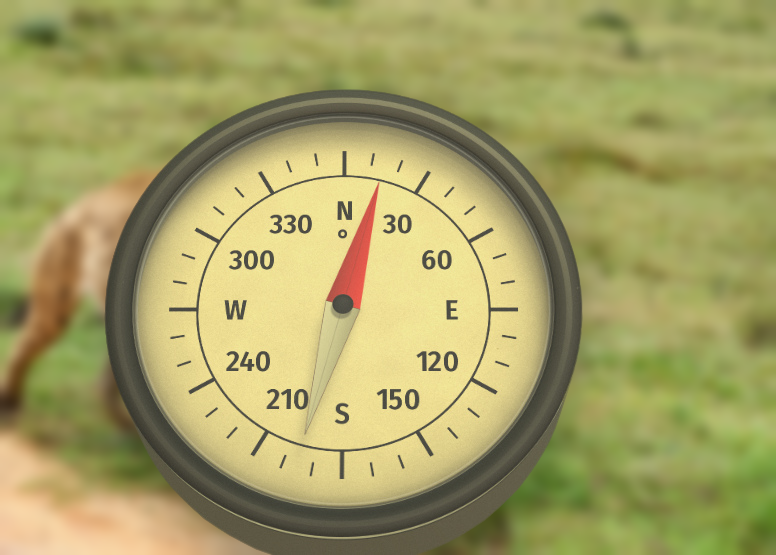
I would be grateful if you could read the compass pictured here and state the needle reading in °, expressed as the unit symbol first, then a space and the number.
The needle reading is ° 15
